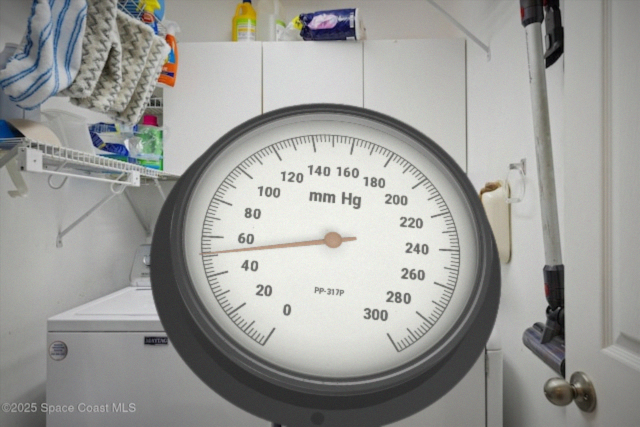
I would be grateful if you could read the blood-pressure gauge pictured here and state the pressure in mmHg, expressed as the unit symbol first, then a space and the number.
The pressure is mmHg 50
